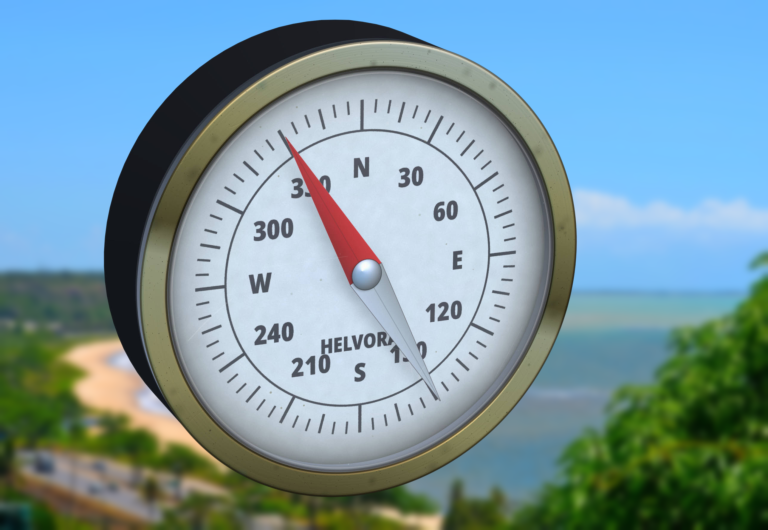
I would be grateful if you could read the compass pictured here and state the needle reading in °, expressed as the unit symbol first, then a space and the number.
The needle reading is ° 330
